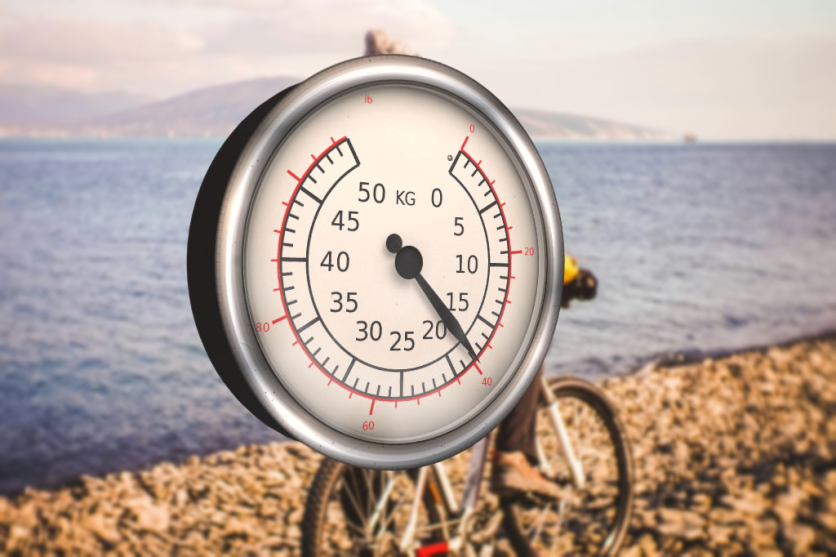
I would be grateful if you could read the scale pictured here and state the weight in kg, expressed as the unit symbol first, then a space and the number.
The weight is kg 18
